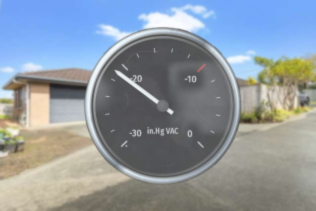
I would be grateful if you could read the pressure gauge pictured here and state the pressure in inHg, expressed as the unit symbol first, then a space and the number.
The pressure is inHg -21
